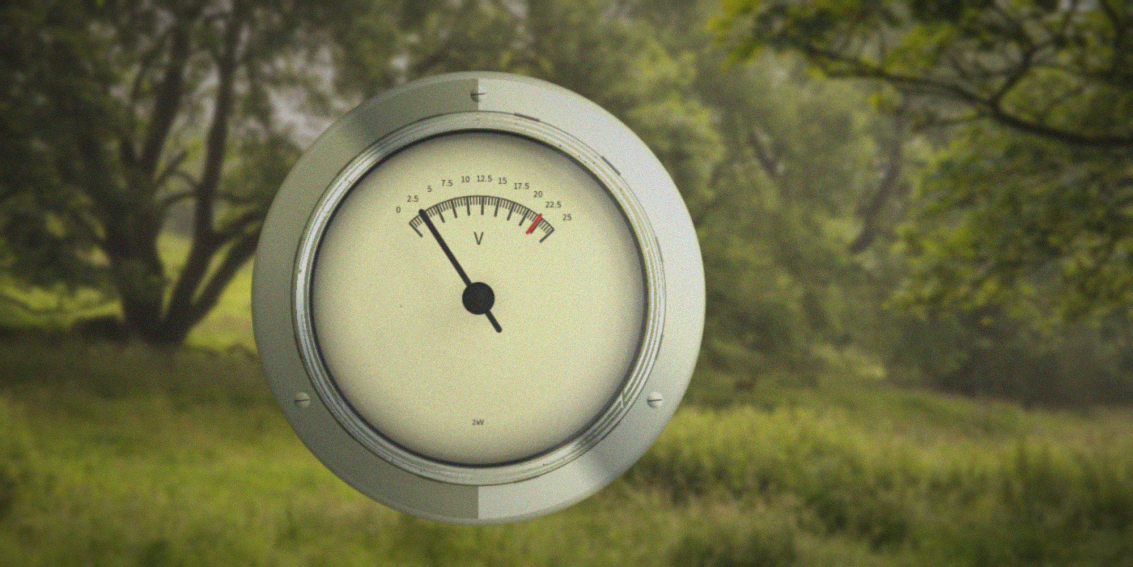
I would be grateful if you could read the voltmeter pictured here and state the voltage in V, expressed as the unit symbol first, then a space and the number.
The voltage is V 2.5
